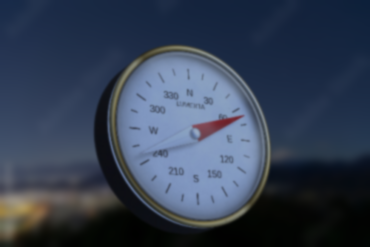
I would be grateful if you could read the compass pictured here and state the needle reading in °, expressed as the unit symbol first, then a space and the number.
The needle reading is ° 67.5
